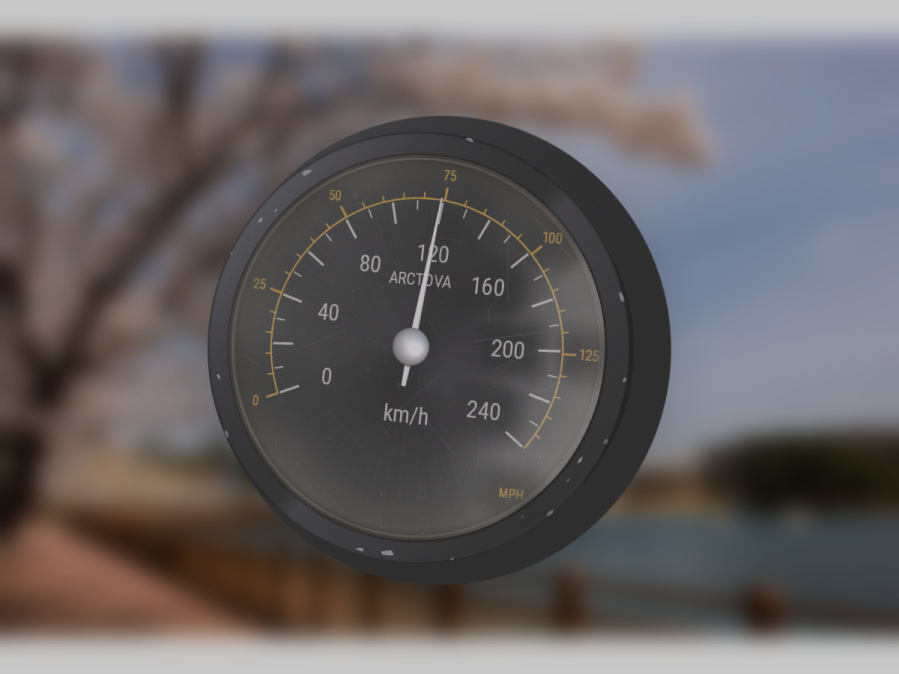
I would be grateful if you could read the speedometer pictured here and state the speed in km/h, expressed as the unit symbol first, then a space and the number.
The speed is km/h 120
